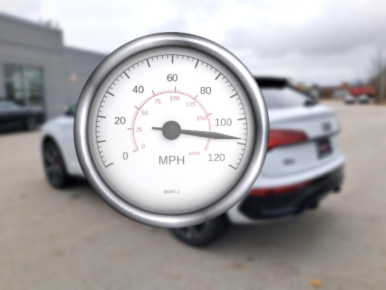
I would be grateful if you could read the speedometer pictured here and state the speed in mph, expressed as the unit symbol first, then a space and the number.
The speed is mph 108
